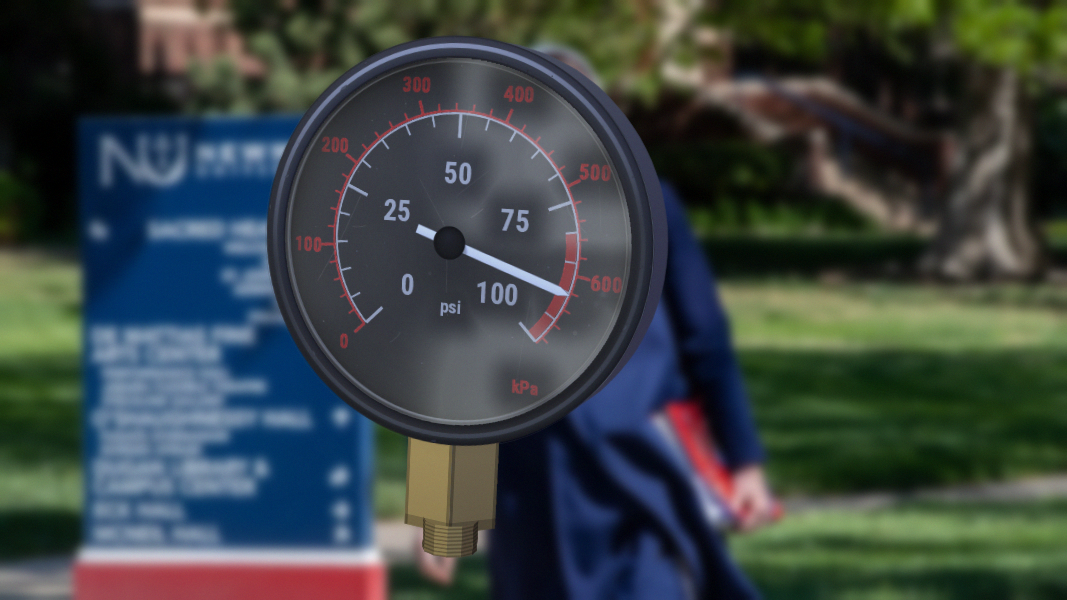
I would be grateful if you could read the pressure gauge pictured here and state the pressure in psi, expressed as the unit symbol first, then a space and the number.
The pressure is psi 90
